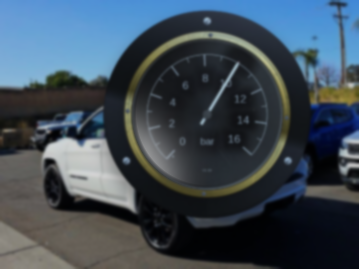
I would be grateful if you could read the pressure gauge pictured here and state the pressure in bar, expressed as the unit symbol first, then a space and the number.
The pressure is bar 10
